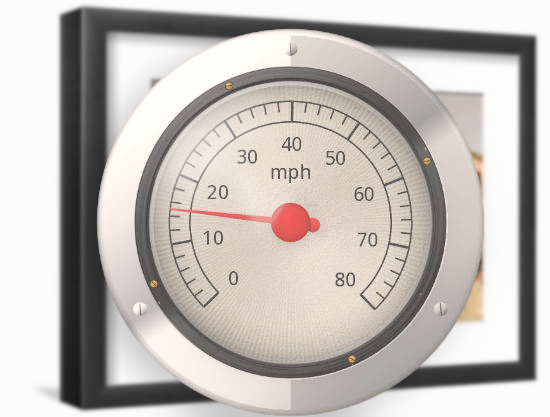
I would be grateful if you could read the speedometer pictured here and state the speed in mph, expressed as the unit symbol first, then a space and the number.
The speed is mph 15
